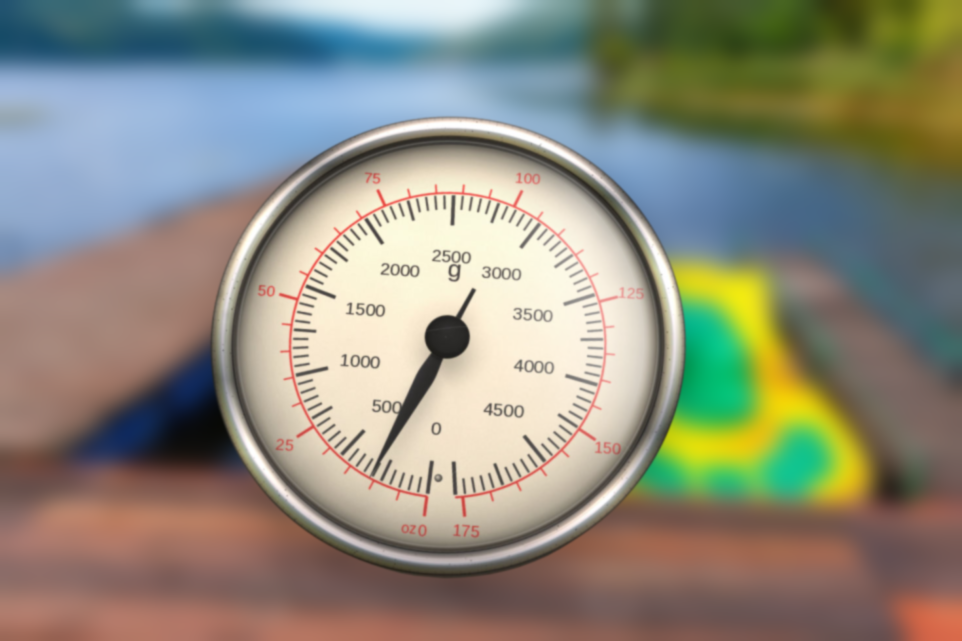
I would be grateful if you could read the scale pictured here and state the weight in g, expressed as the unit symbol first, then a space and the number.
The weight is g 300
